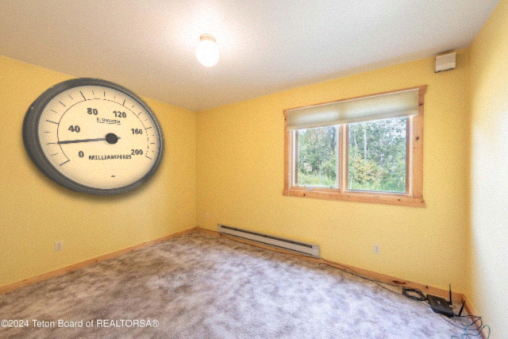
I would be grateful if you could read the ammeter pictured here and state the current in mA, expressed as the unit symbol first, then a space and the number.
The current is mA 20
